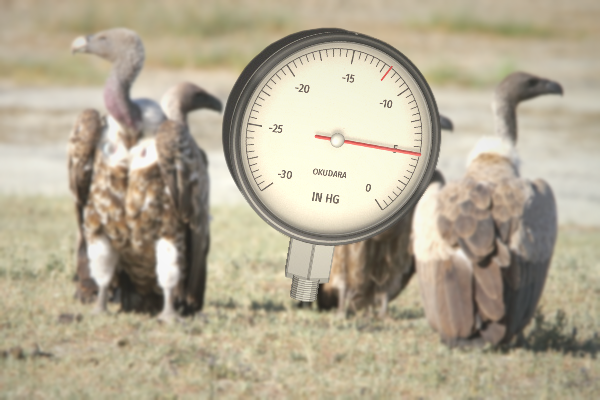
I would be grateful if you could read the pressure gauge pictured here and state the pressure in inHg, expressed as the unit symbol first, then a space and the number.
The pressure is inHg -5
